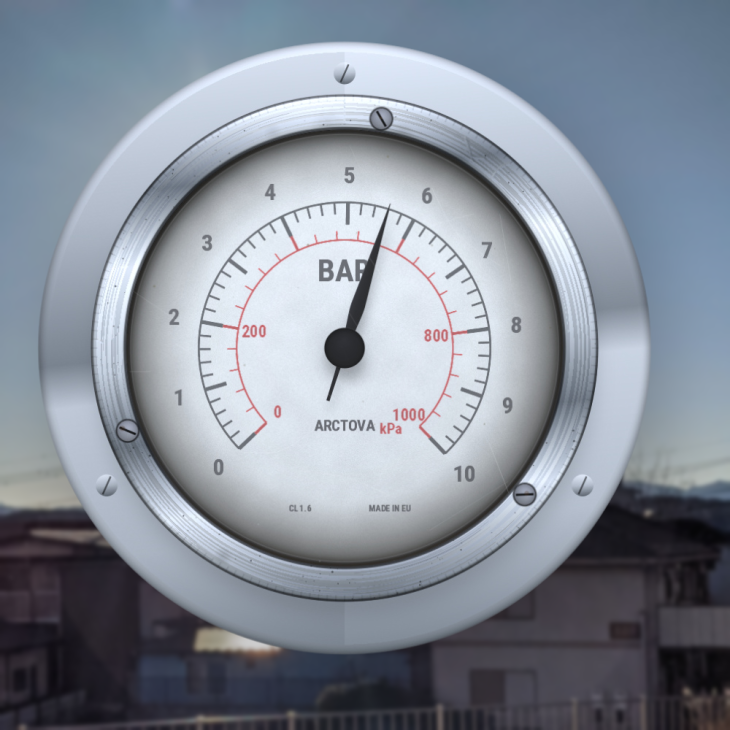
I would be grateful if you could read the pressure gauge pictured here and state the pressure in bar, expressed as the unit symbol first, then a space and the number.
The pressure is bar 5.6
